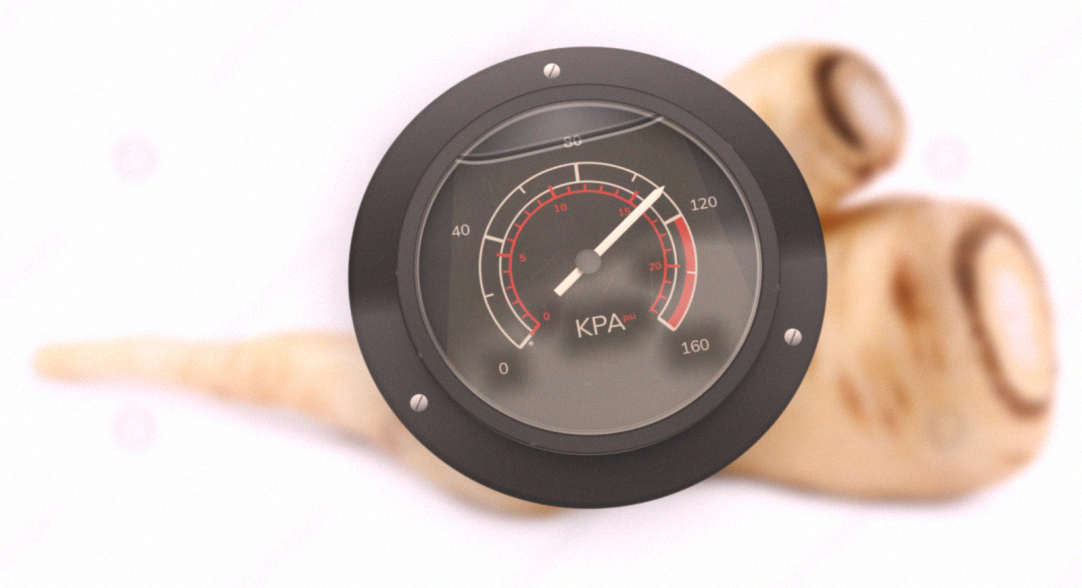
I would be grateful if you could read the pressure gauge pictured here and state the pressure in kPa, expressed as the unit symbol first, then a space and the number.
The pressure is kPa 110
